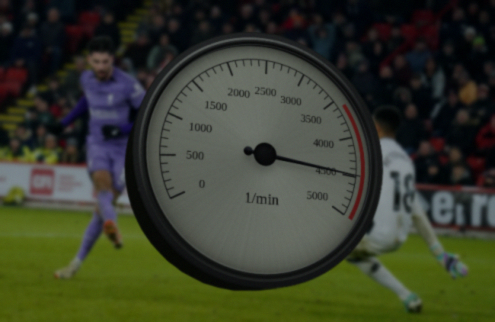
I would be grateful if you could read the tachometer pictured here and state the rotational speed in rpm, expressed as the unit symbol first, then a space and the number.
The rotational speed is rpm 4500
